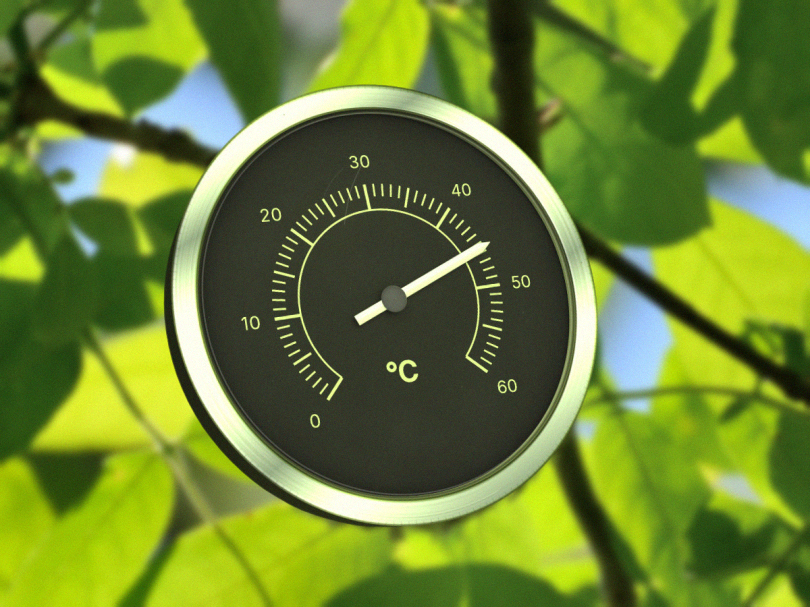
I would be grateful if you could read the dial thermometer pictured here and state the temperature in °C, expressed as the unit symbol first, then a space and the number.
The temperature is °C 45.5
